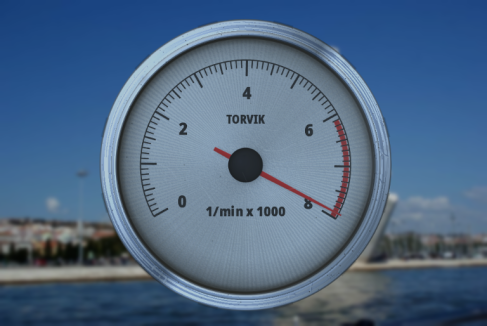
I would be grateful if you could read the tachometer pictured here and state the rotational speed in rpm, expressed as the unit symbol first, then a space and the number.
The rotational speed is rpm 7900
